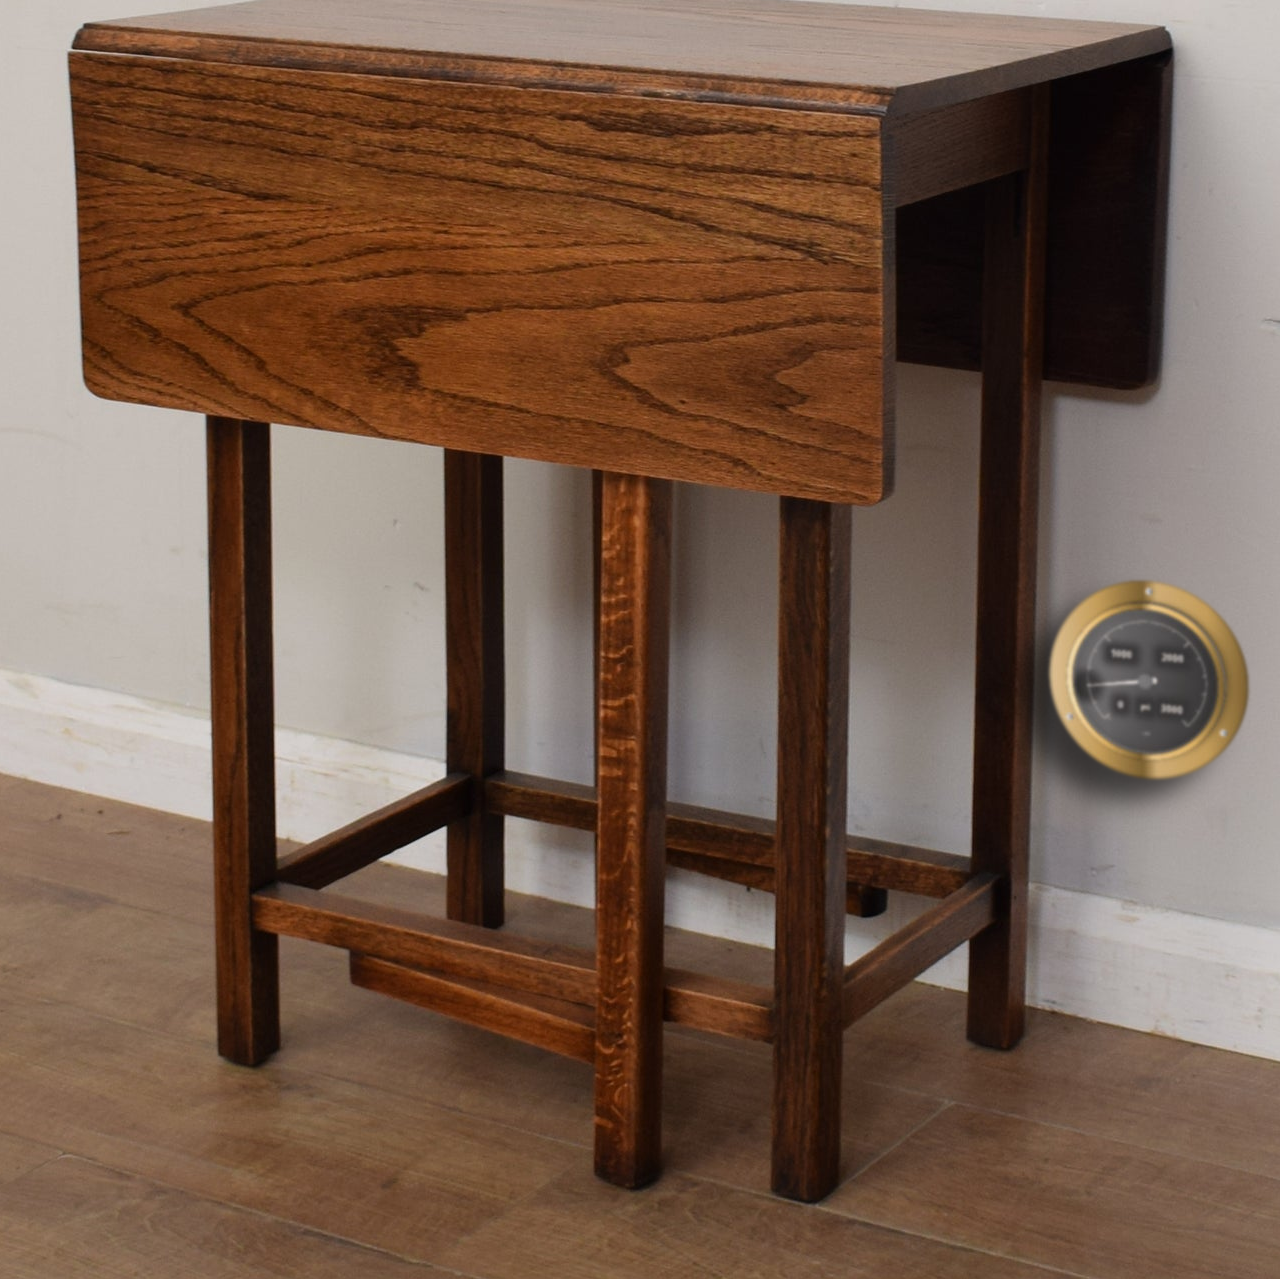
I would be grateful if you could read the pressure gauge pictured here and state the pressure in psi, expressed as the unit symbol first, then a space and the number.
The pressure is psi 400
